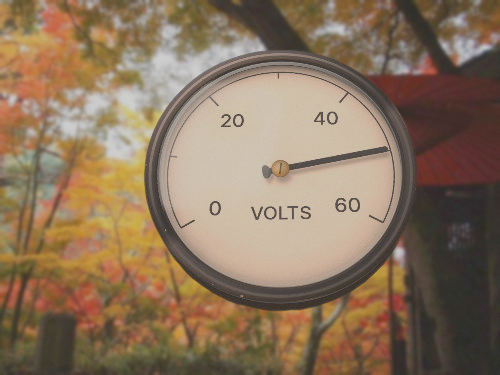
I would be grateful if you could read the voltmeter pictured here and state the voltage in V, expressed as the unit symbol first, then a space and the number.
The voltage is V 50
